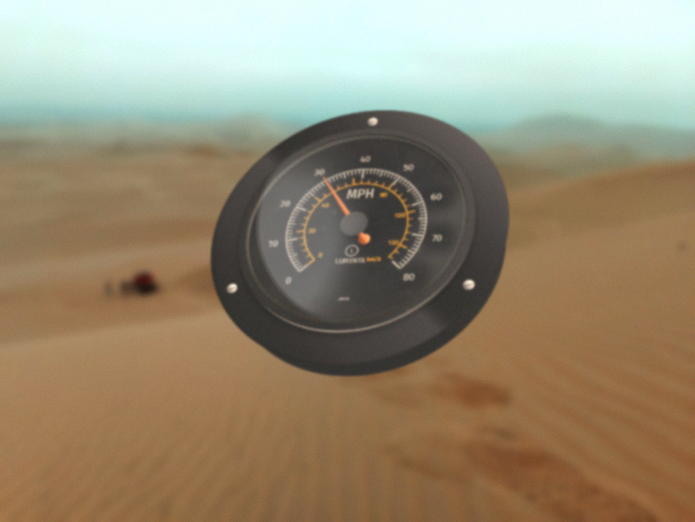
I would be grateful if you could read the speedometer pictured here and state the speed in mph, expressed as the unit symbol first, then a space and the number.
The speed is mph 30
